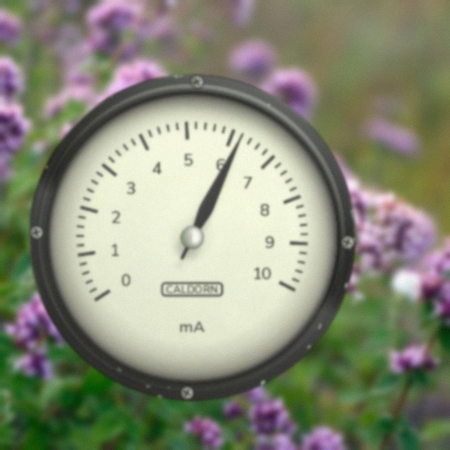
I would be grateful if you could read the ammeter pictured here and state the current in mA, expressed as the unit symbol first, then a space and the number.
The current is mA 6.2
